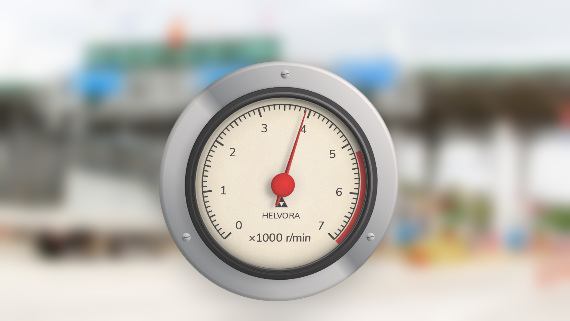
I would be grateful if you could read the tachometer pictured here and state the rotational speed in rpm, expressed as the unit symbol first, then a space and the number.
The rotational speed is rpm 3900
